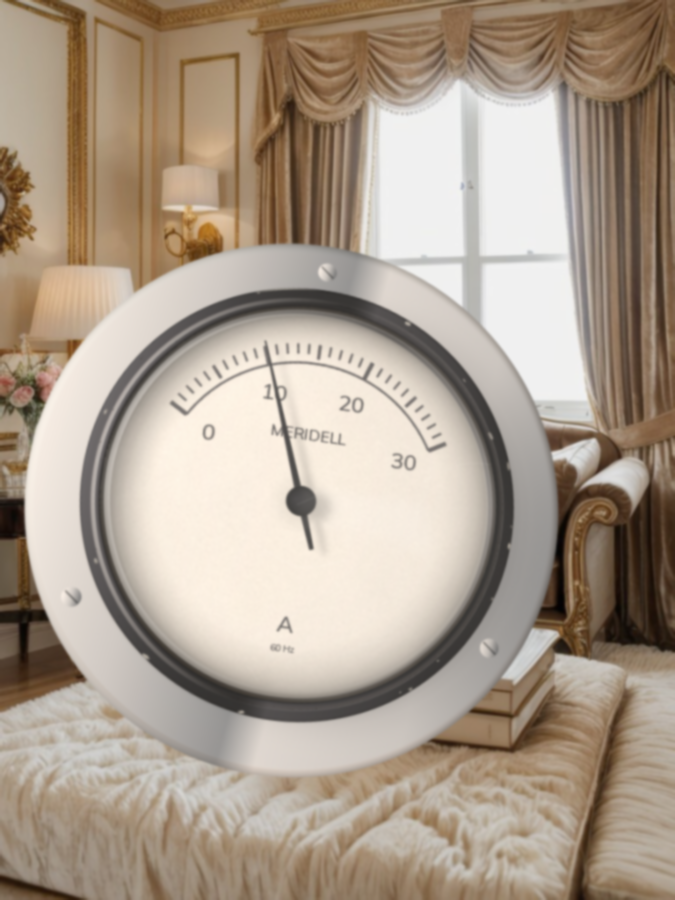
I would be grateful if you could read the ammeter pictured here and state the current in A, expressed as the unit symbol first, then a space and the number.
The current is A 10
